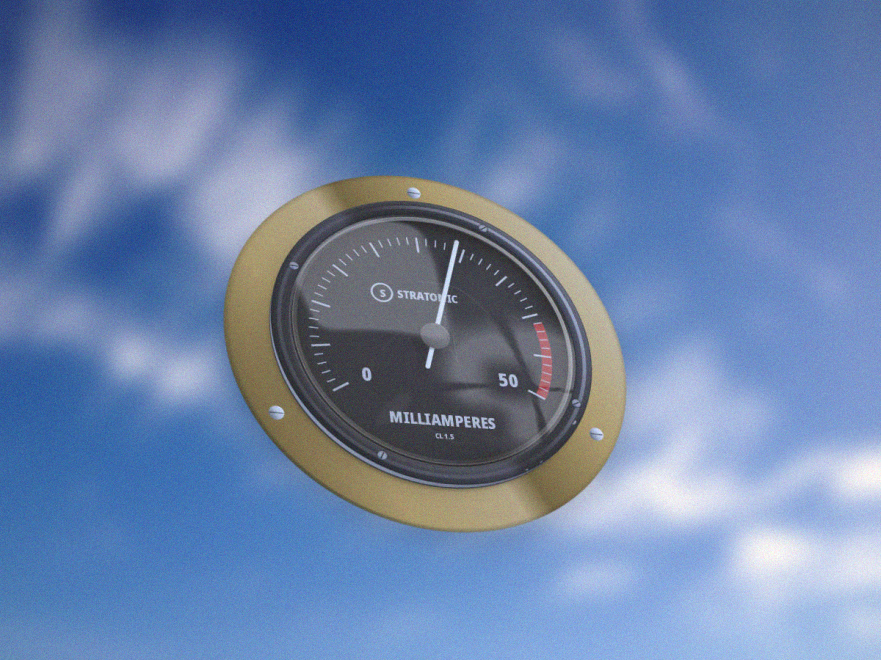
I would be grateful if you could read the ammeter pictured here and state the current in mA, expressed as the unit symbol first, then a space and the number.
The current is mA 29
